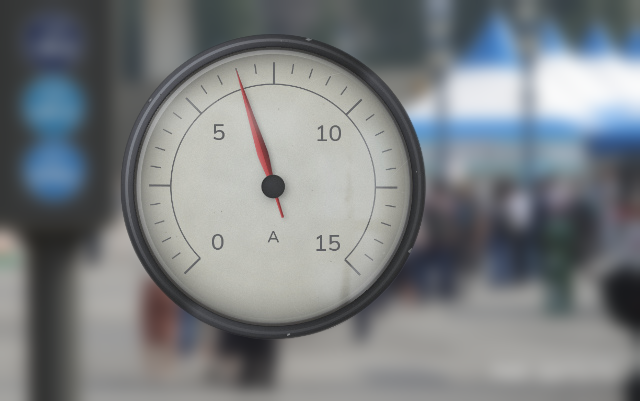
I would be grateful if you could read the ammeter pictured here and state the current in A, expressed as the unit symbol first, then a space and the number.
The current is A 6.5
